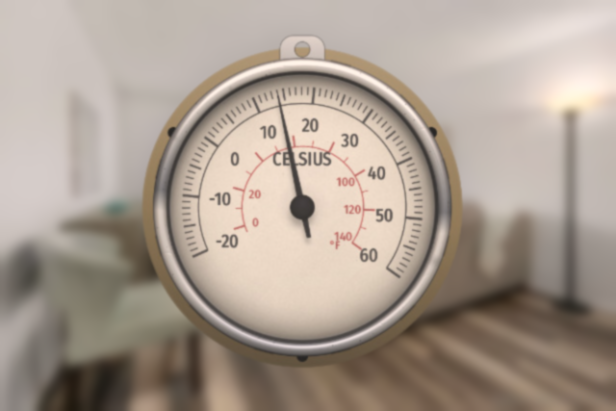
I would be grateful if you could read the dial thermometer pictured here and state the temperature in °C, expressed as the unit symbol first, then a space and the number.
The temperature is °C 14
